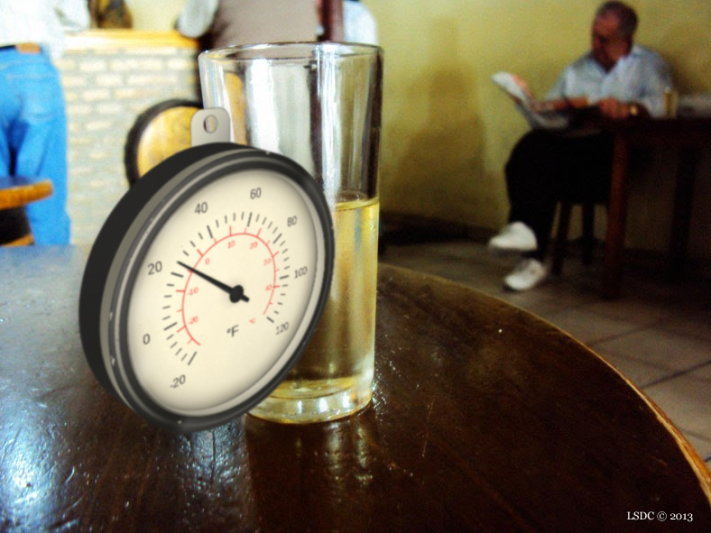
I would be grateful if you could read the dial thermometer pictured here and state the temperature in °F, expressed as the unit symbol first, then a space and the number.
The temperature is °F 24
